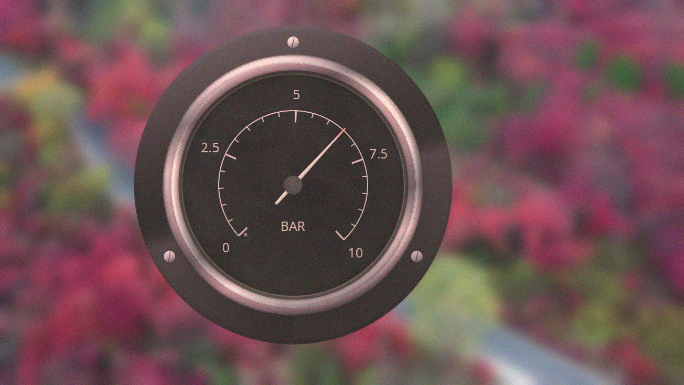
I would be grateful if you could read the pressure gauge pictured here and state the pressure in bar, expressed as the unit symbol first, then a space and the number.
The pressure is bar 6.5
